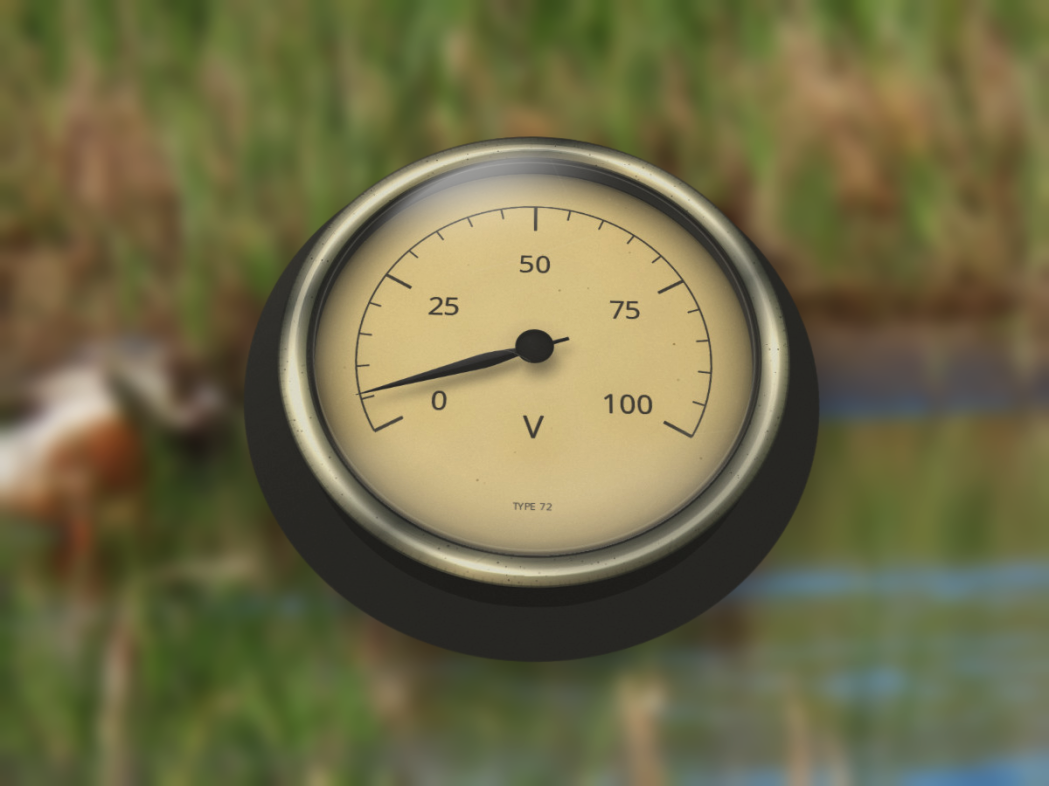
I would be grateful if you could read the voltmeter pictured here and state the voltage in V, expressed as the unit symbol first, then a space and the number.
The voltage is V 5
